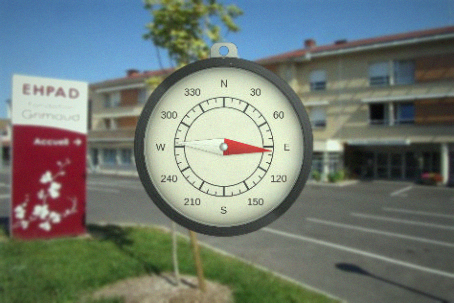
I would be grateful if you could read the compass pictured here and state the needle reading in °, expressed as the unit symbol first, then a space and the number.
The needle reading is ° 95
